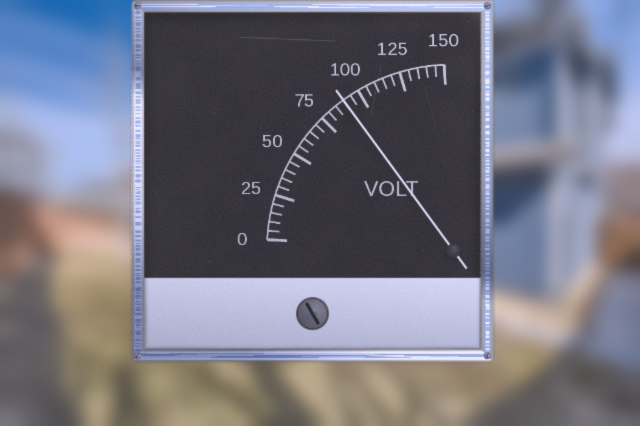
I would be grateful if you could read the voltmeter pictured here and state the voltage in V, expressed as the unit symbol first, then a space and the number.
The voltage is V 90
